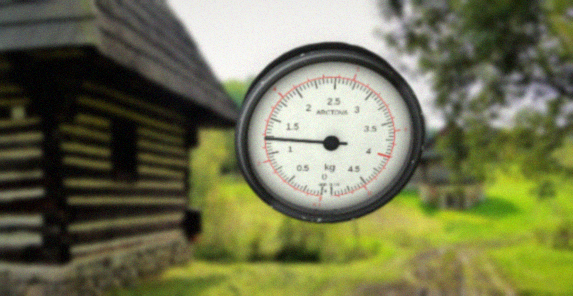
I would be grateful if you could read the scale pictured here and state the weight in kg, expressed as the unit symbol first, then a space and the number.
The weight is kg 1.25
